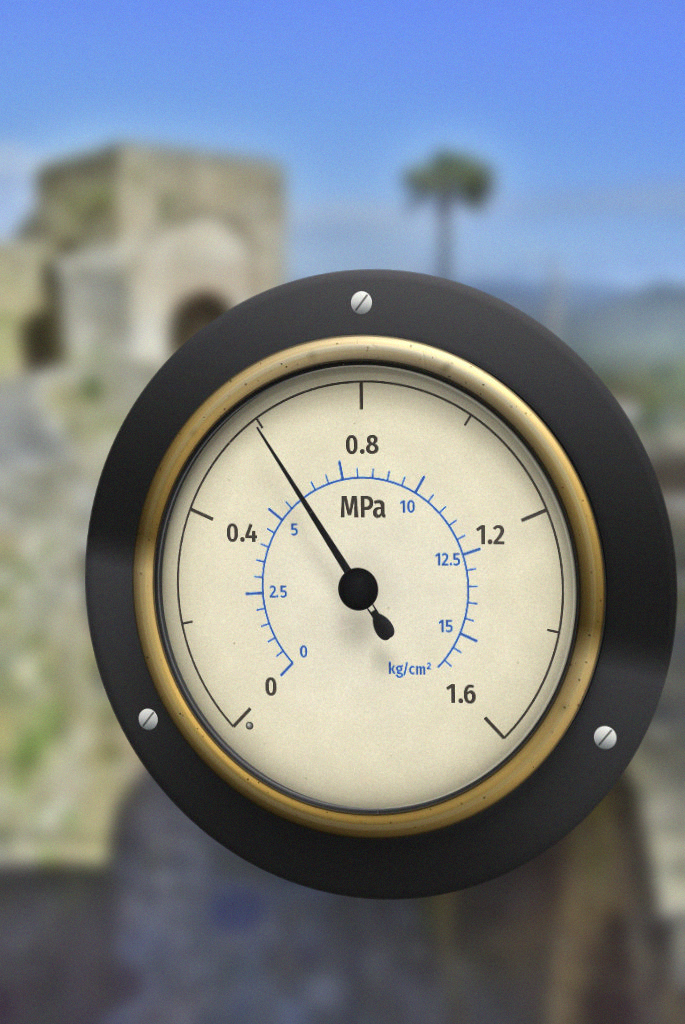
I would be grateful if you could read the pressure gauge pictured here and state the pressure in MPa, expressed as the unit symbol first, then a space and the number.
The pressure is MPa 0.6
